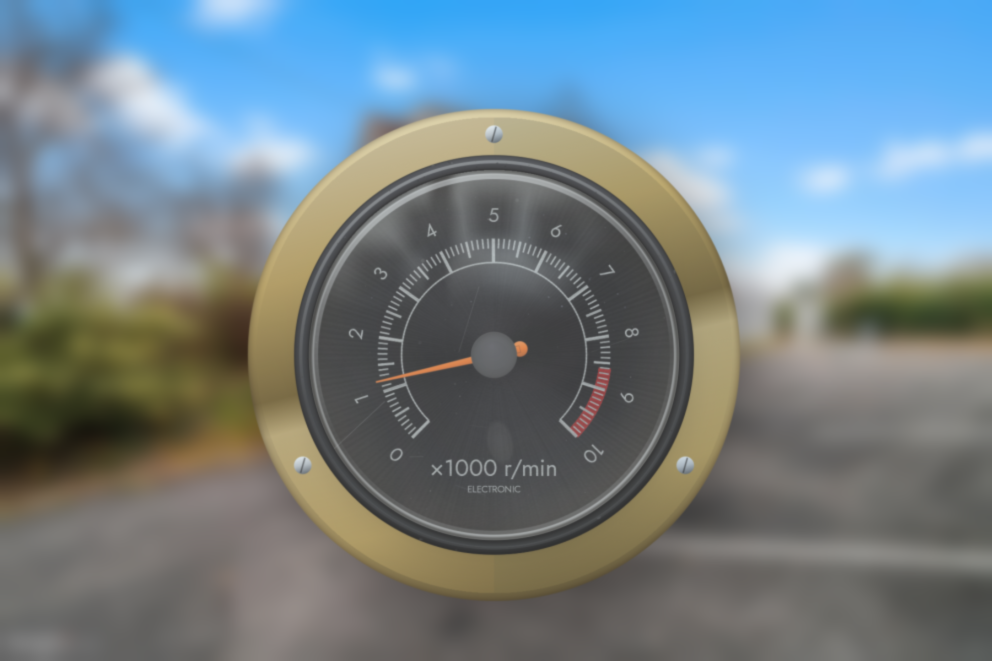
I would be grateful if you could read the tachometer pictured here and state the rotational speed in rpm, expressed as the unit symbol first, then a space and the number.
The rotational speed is rpm 1200
